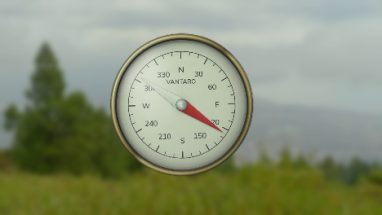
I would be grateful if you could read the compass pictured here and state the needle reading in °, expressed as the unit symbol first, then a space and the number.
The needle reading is ° 125
